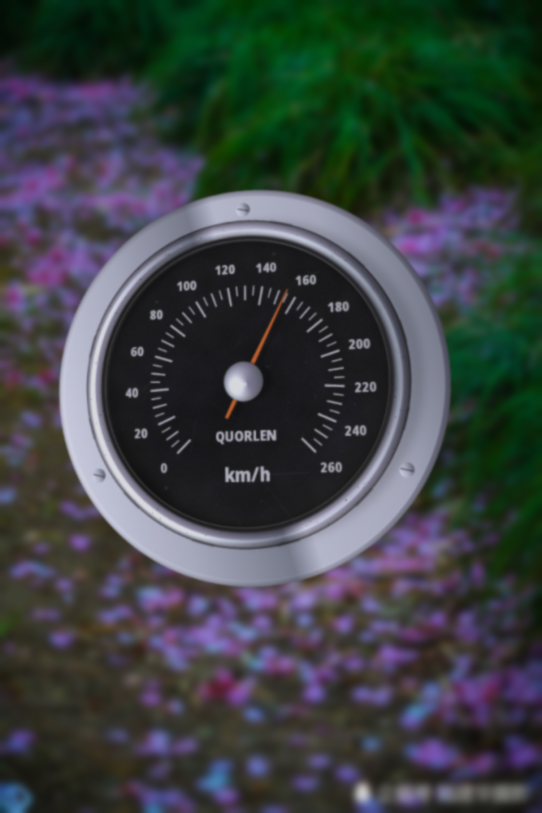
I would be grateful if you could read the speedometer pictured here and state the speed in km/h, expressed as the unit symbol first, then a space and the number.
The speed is km/h 155
